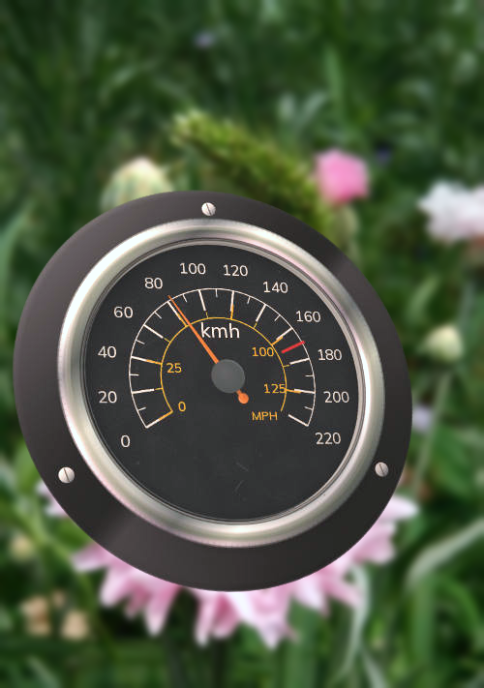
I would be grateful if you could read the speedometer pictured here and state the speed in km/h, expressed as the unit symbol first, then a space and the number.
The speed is km/h 80
